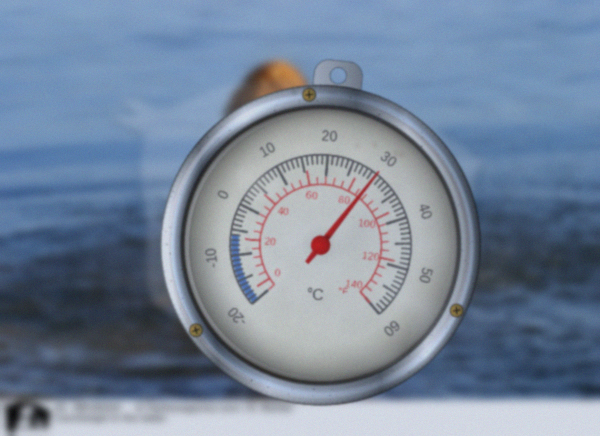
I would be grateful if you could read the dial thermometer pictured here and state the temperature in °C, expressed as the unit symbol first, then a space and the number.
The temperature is °C 30
